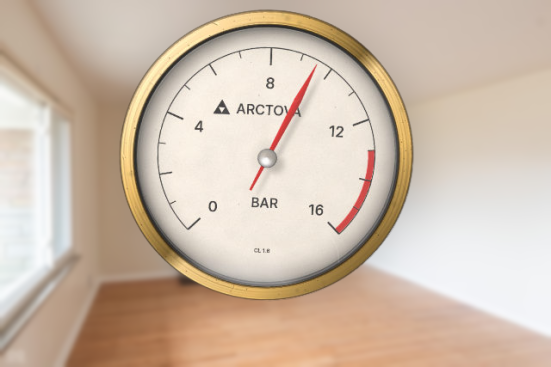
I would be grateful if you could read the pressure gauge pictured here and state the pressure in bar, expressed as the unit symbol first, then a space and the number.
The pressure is bar 9.5
